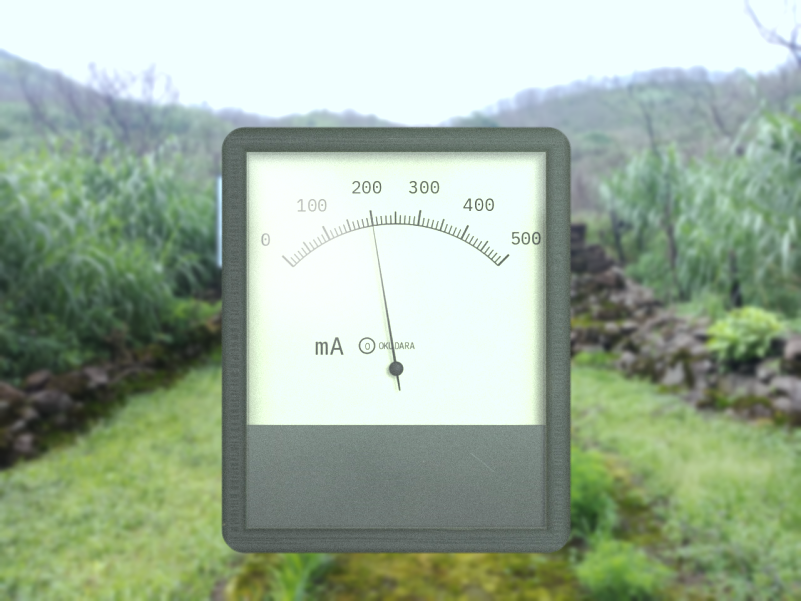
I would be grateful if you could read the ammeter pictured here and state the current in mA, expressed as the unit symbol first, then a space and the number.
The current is mA 200
